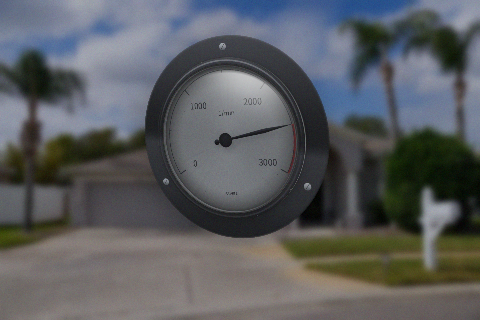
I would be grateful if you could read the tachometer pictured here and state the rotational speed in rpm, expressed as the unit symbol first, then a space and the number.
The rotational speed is rpm 2500
